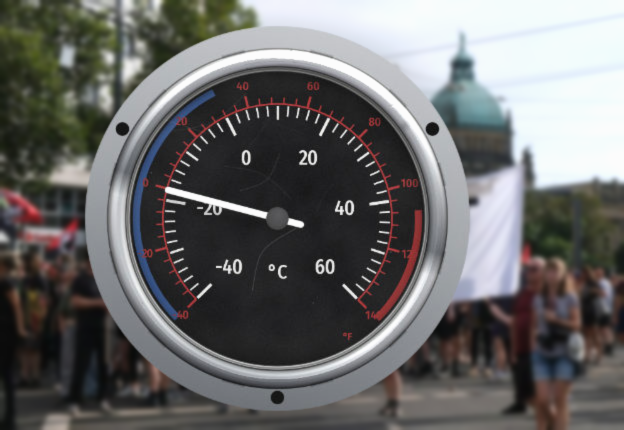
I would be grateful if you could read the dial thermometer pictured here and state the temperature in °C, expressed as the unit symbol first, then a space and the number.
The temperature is °C -18
